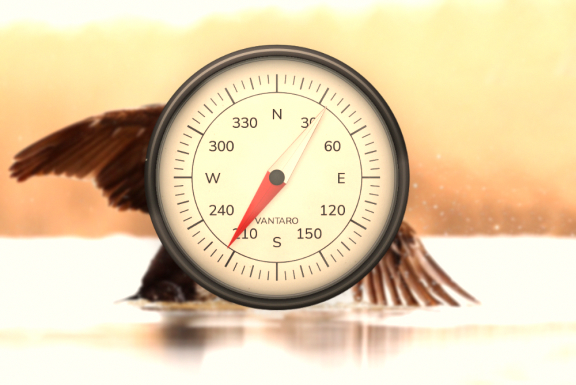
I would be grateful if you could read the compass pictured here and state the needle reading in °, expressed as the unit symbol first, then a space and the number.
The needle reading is ° 215
